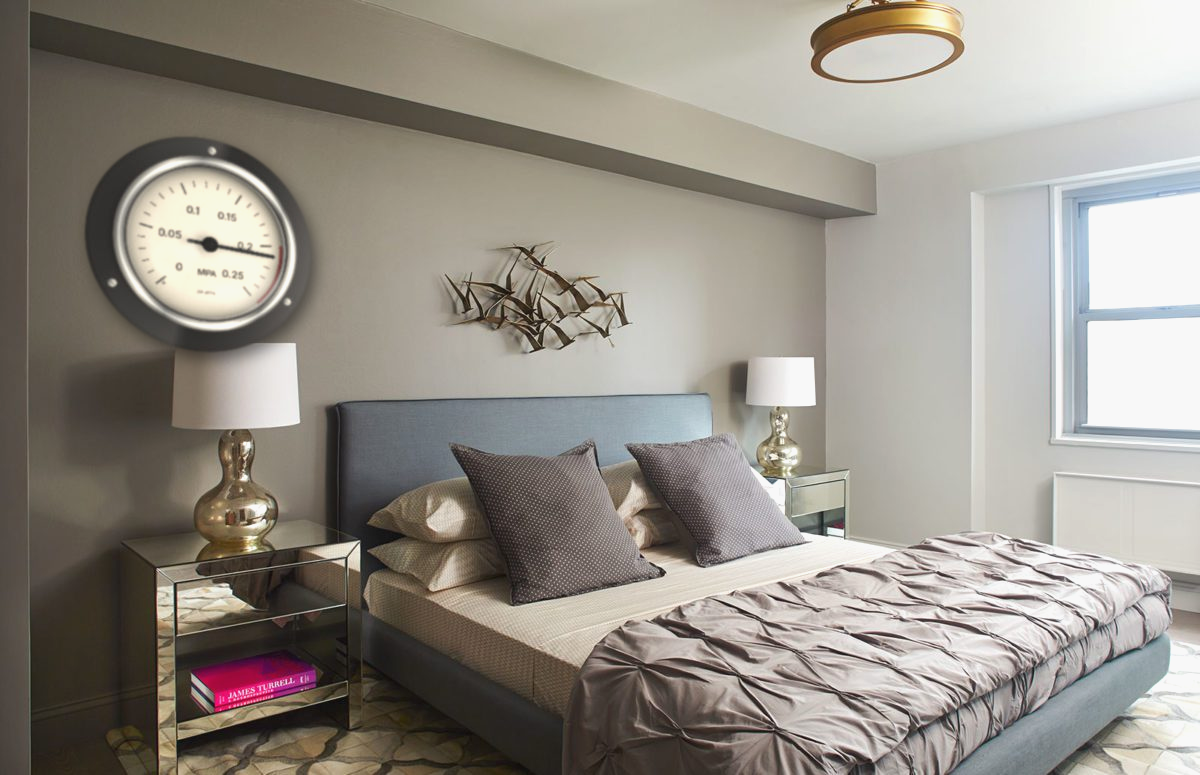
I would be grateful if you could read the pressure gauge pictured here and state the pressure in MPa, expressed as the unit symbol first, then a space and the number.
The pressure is MPa 0.21
